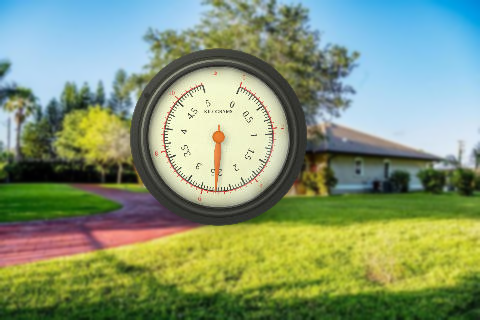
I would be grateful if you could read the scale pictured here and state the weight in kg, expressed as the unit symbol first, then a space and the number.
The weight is kg 2.5
